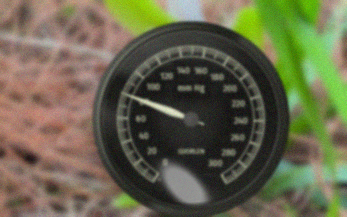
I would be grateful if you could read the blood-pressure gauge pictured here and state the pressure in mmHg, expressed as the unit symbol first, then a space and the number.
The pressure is mmHg 80
